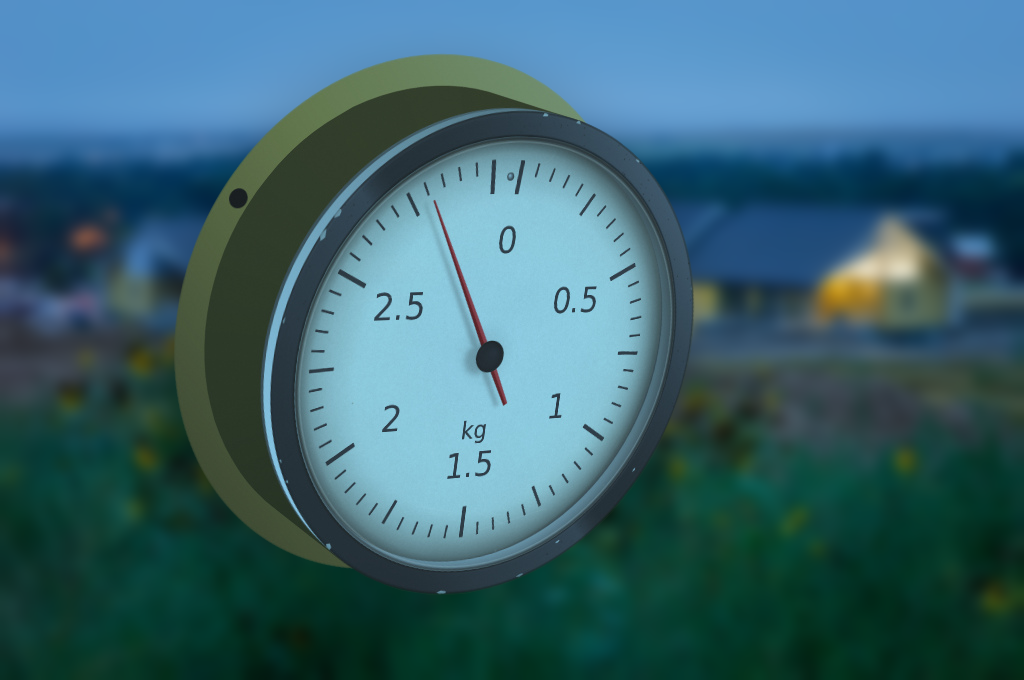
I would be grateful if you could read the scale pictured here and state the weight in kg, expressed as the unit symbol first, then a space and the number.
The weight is kg 2.8
